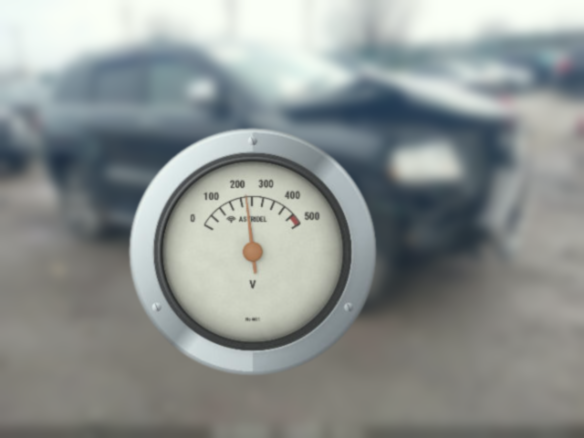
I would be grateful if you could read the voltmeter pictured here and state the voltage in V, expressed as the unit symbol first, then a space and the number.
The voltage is V 225
